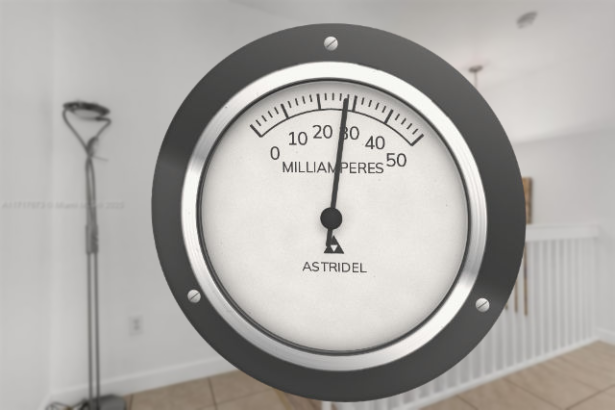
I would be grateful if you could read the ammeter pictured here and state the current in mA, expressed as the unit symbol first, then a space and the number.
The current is mA 28
